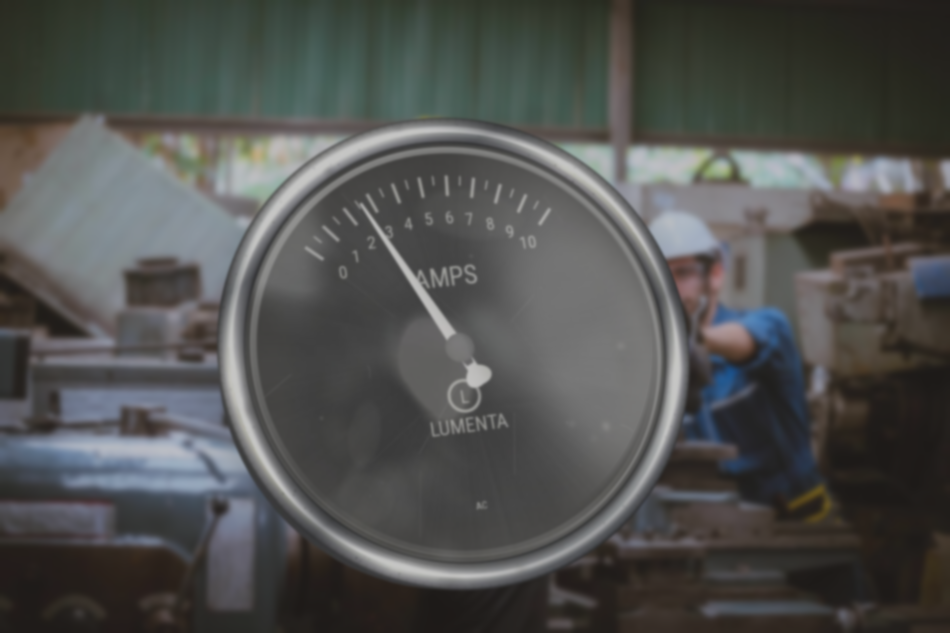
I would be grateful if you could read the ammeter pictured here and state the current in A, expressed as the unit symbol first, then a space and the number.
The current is A 2.5
